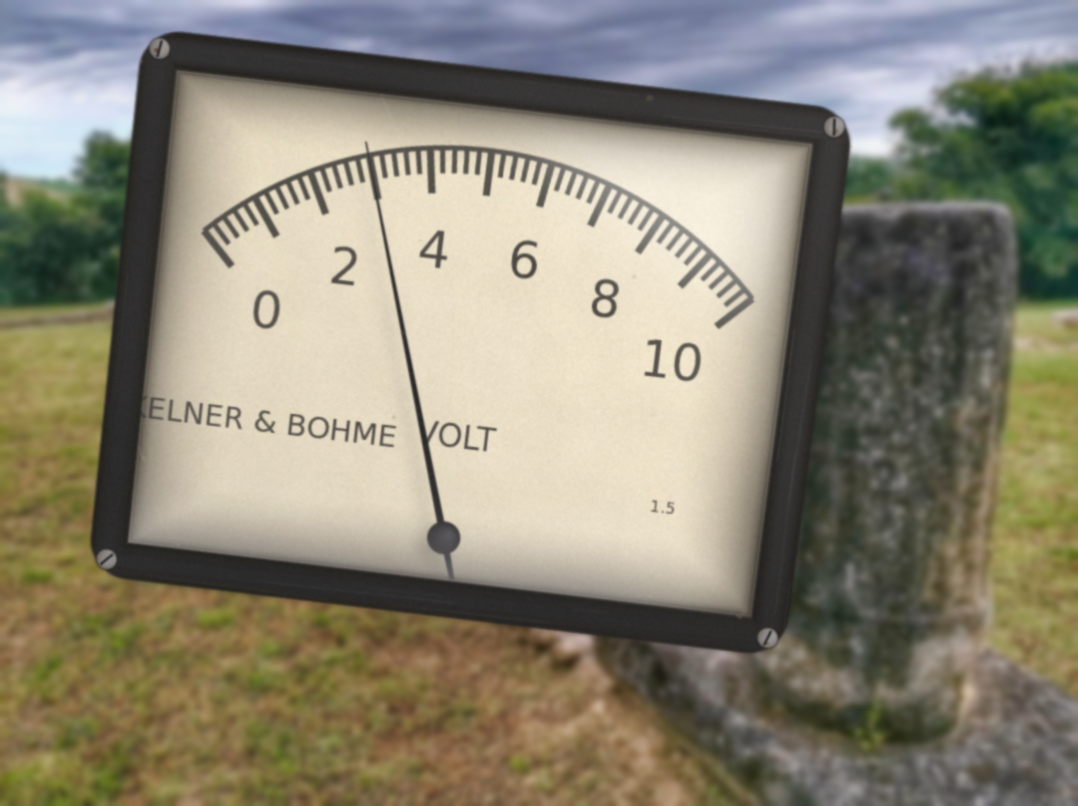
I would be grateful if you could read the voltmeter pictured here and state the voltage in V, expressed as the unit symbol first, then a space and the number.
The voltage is V 3
